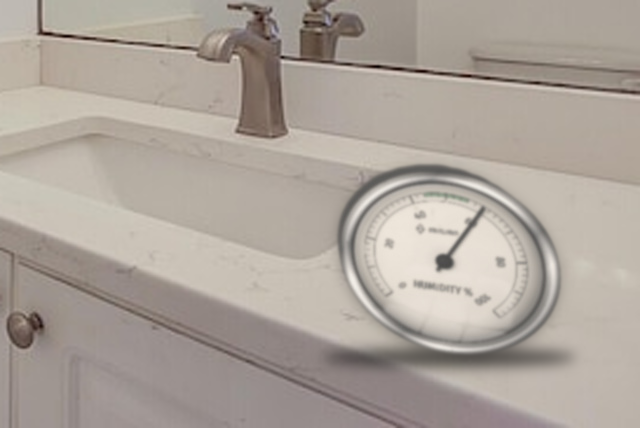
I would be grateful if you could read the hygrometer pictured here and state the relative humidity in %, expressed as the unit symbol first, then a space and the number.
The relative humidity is % 60
